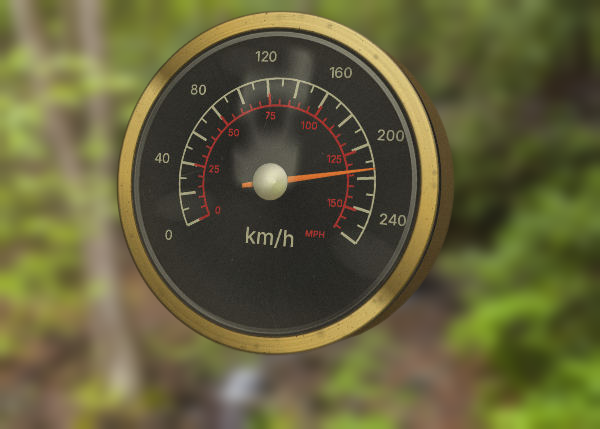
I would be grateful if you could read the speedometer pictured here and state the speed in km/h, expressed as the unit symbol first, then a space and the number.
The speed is km/h 215
